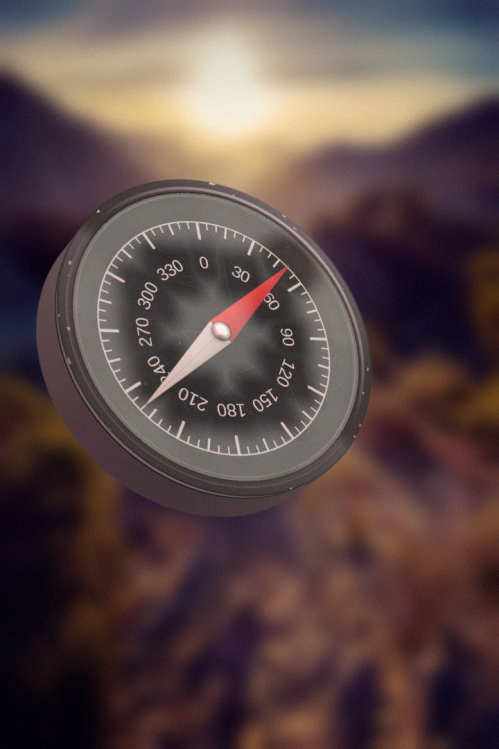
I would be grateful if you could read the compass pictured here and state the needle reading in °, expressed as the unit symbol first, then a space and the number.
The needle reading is ° 50
